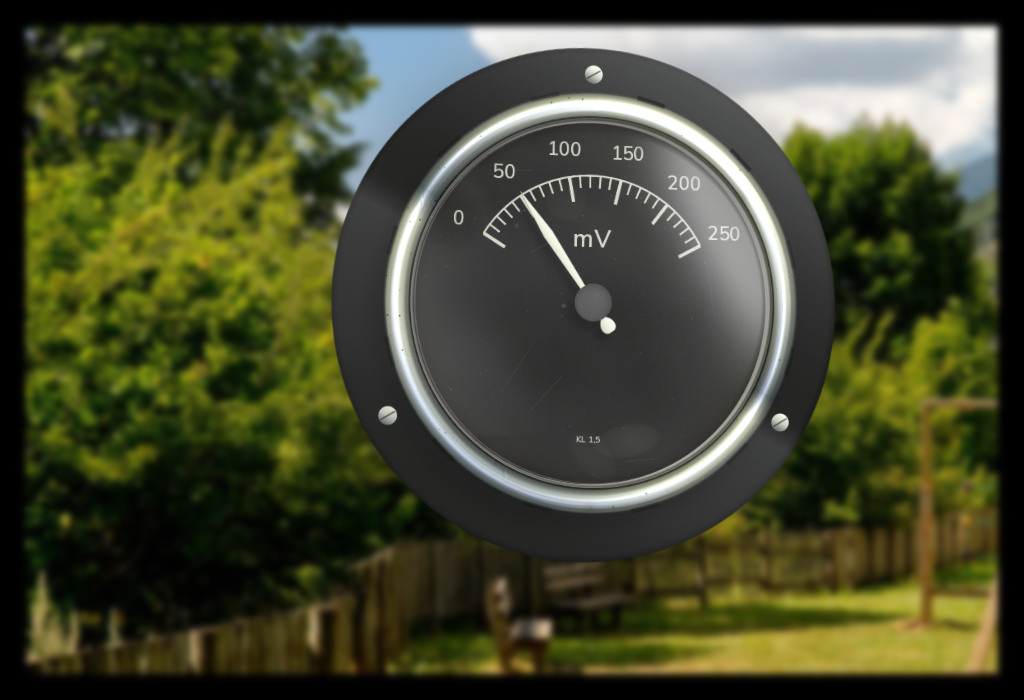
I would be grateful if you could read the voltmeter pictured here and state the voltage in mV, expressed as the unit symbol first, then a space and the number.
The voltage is mV 50
